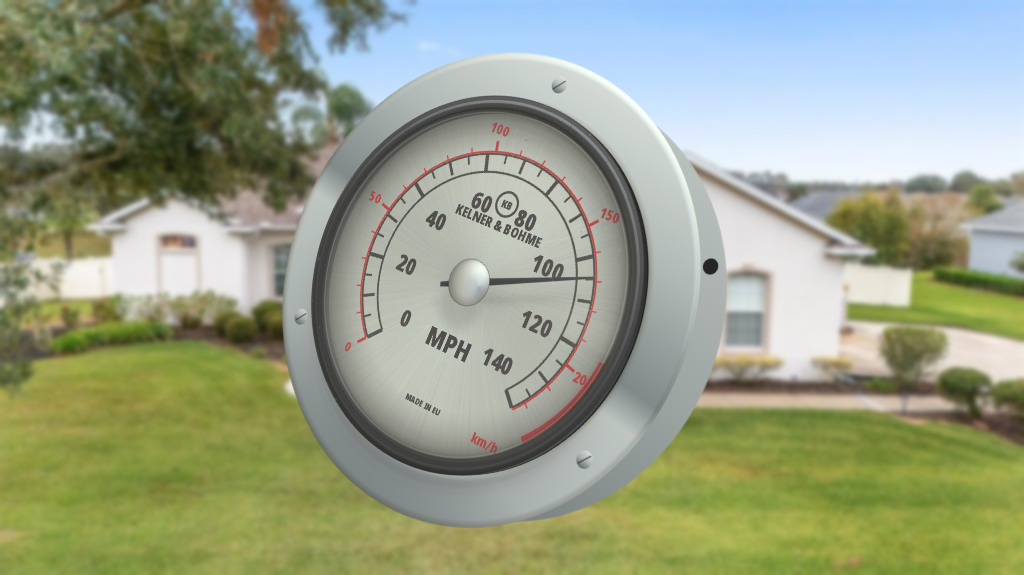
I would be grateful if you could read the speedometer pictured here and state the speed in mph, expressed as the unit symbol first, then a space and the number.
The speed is mph 105
